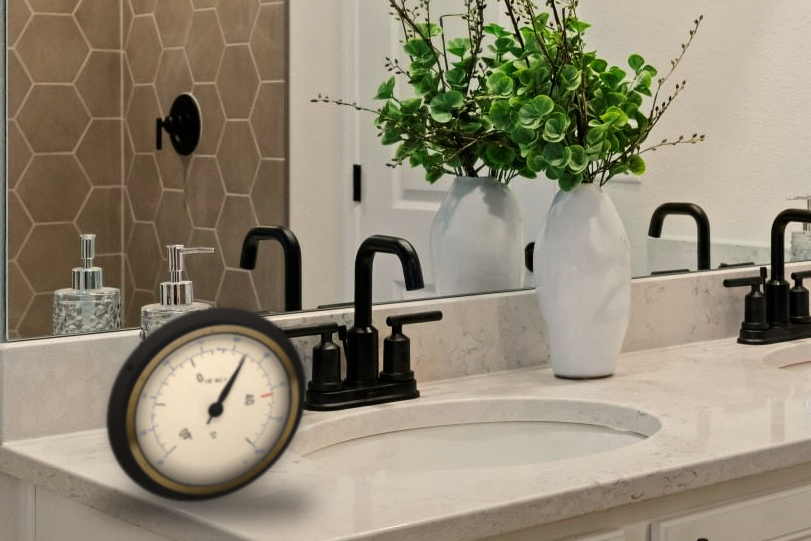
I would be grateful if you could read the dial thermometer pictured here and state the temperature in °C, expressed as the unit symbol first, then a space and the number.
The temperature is °C 20
